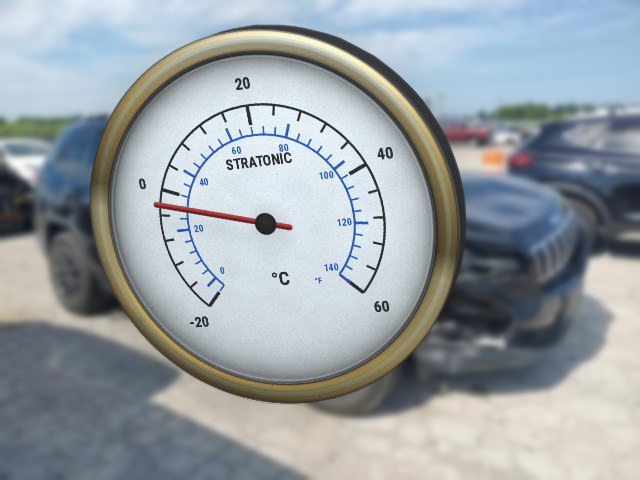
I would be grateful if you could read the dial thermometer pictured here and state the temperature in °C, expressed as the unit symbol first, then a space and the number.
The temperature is °C -2
